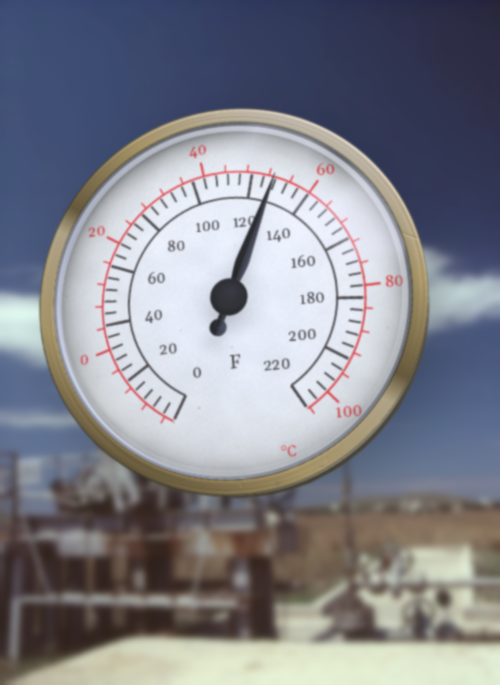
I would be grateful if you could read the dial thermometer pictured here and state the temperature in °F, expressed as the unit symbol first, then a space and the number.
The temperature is °F 128
